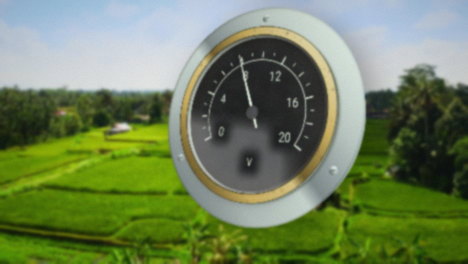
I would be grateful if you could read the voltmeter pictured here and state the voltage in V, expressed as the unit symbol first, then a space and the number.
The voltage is V 8
